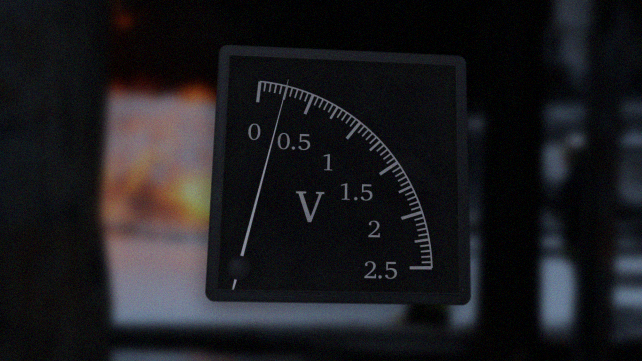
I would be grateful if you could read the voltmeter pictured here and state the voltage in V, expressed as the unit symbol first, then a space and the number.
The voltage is V 0.25
